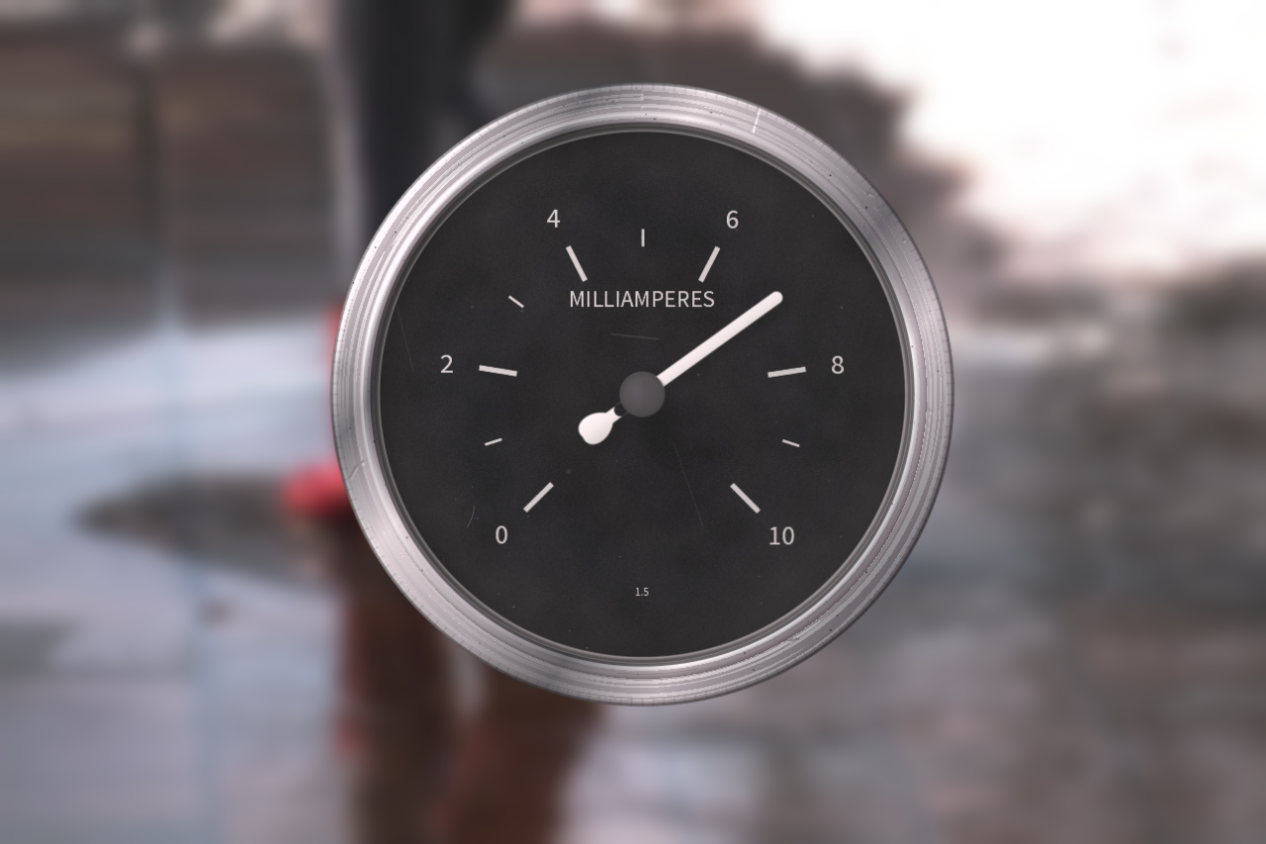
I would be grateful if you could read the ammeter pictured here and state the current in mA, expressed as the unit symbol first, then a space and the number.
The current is mA 7
